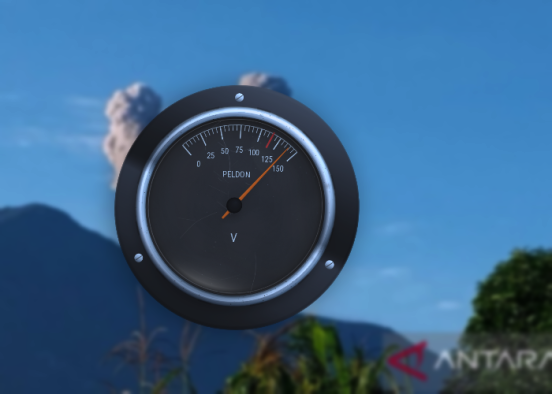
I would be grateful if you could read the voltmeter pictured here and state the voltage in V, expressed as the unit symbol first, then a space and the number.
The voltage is V 140
